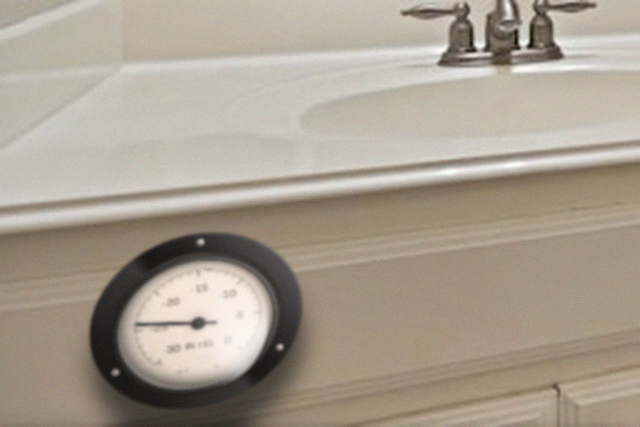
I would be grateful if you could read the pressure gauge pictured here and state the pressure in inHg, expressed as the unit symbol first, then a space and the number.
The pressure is inHg -24
